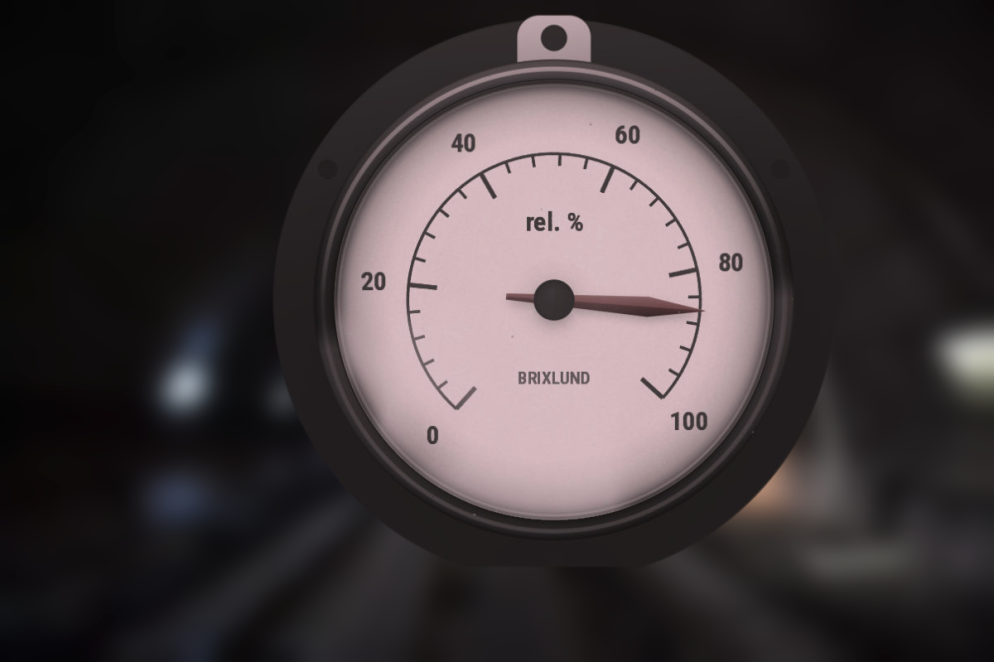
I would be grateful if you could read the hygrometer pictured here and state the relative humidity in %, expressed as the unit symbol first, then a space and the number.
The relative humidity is % 86
